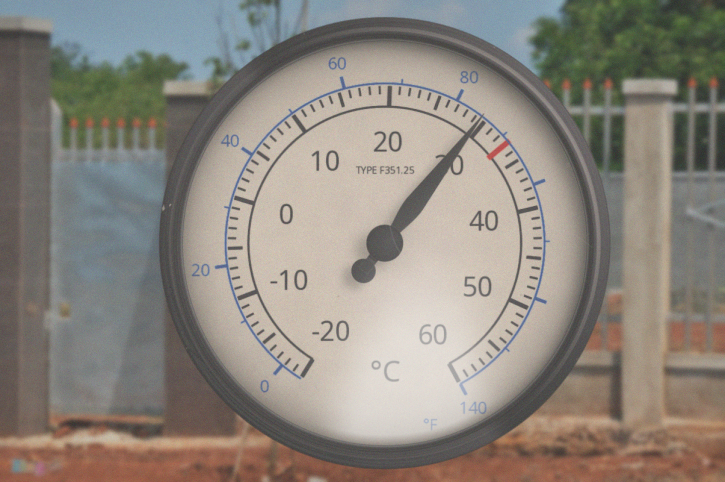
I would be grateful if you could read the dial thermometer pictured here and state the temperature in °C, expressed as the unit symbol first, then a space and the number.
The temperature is °C 29.5
